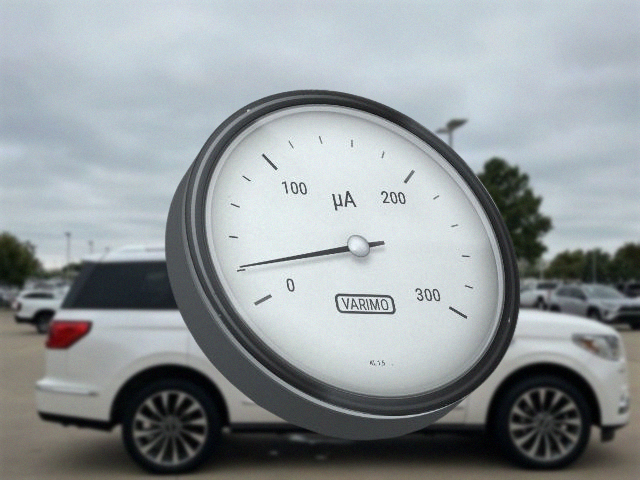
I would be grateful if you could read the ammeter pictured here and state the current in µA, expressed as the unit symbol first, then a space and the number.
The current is µA 20
